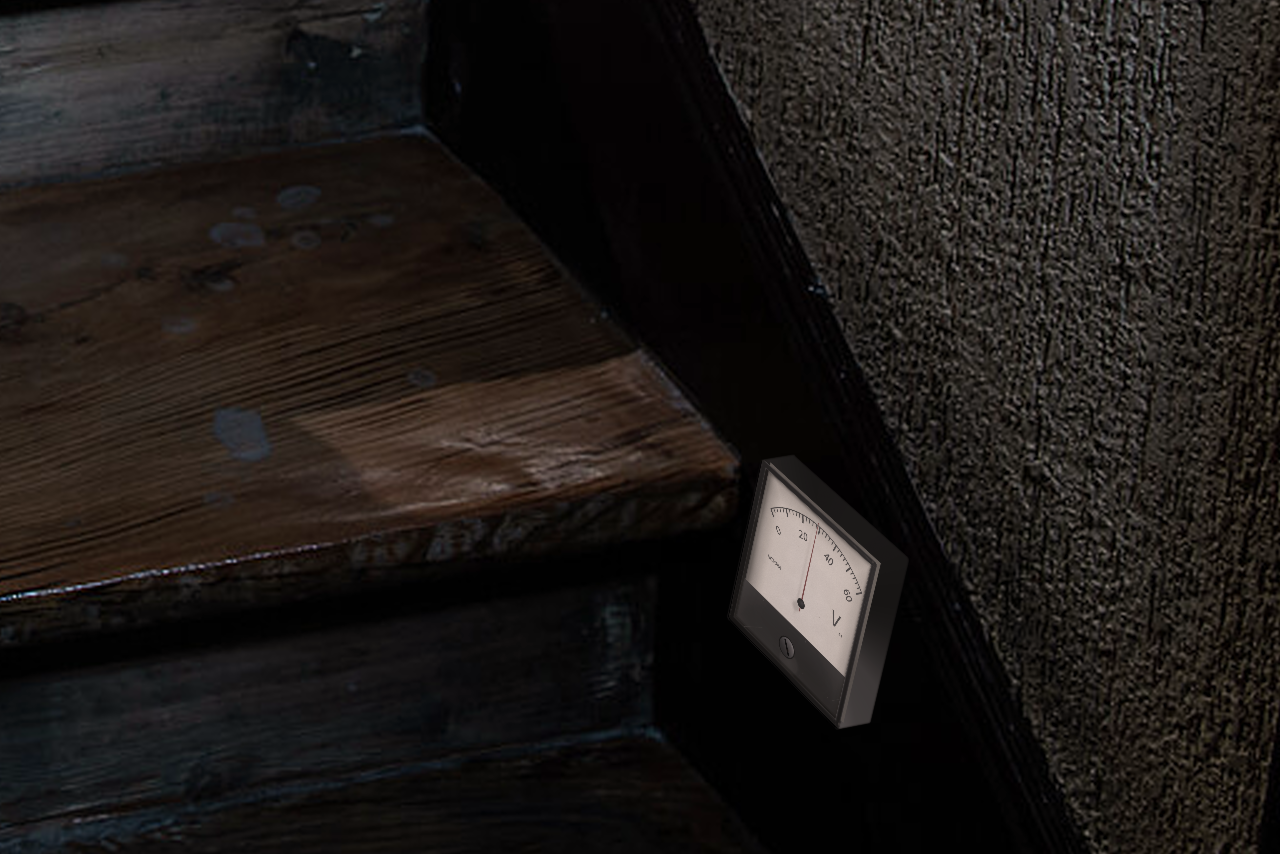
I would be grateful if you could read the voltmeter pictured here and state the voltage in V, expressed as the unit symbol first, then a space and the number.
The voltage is V 30
